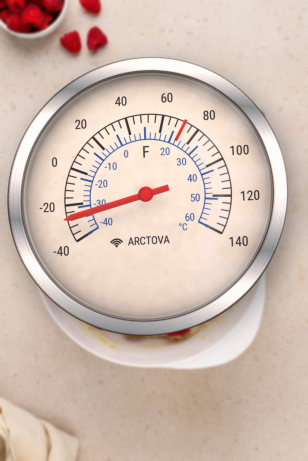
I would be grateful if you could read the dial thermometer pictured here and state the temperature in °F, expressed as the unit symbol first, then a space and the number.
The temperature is °F -28
